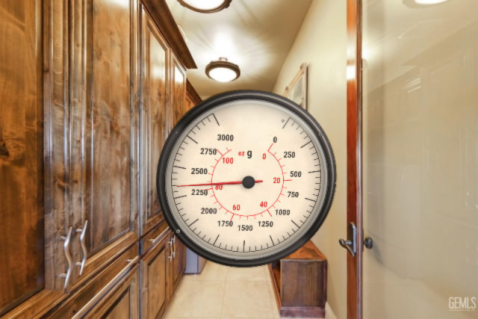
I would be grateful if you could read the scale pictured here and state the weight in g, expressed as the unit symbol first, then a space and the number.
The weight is g 2350
